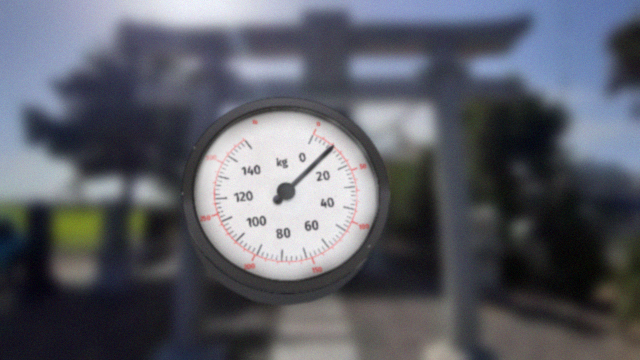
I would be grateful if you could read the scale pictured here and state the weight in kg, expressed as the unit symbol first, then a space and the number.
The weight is kg 10
